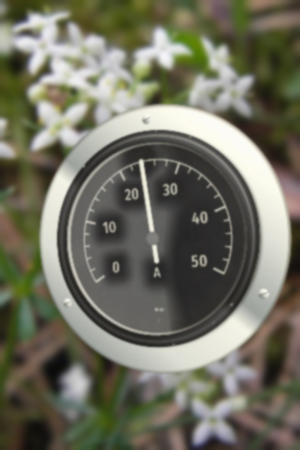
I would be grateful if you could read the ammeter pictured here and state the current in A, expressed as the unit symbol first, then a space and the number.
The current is A 24
